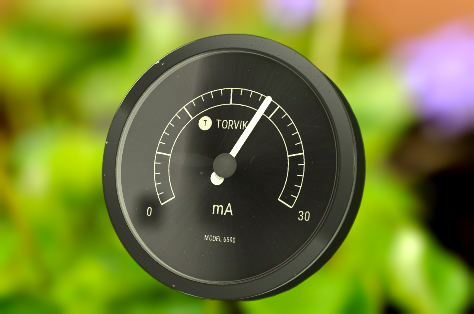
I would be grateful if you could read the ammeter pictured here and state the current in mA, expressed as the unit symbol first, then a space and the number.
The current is mA 19
